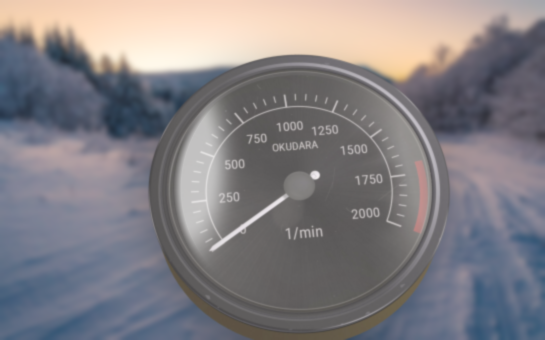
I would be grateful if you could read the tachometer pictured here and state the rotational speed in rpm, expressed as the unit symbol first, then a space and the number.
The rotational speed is rpm 0
